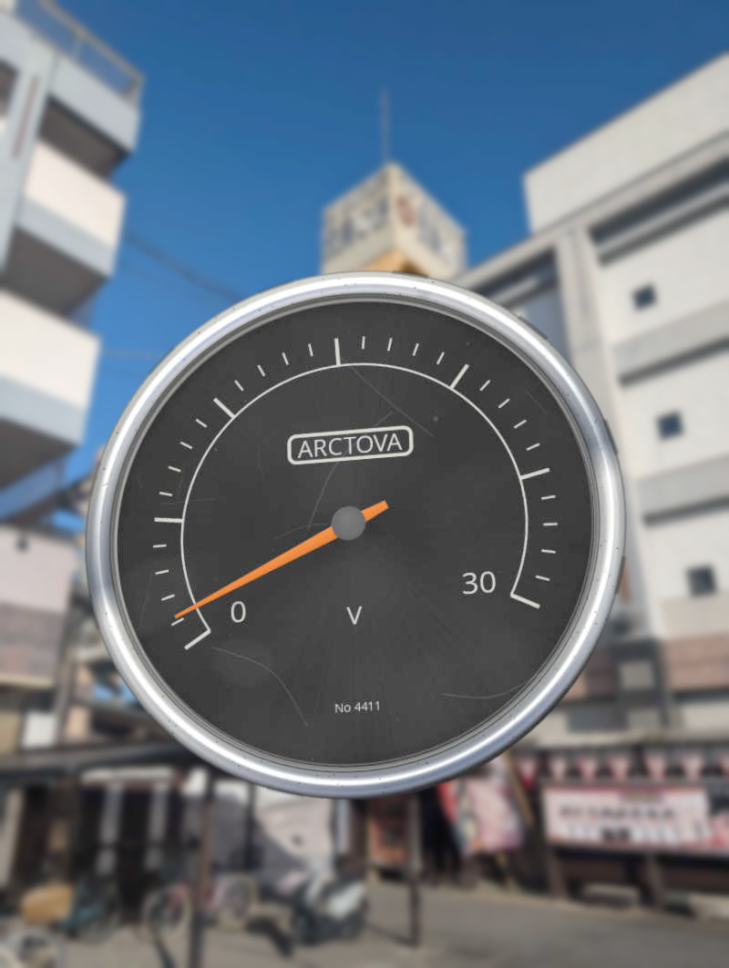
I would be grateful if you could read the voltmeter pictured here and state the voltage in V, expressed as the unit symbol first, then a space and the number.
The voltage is V 1
